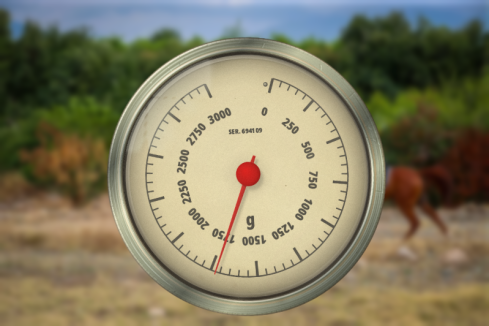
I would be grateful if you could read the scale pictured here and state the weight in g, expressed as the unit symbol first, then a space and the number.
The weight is g 1725
